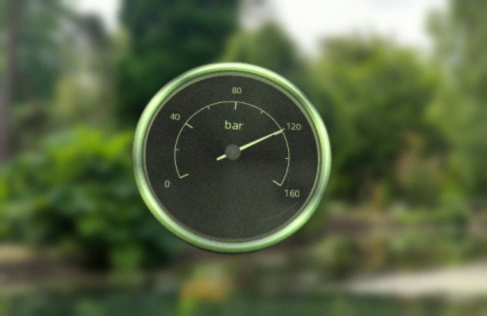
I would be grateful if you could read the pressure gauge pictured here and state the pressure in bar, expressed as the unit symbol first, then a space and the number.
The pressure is bar 120
